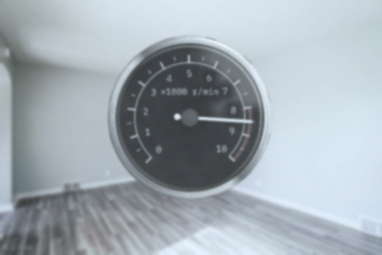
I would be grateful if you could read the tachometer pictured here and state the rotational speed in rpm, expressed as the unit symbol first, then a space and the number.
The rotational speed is rpm 8500
